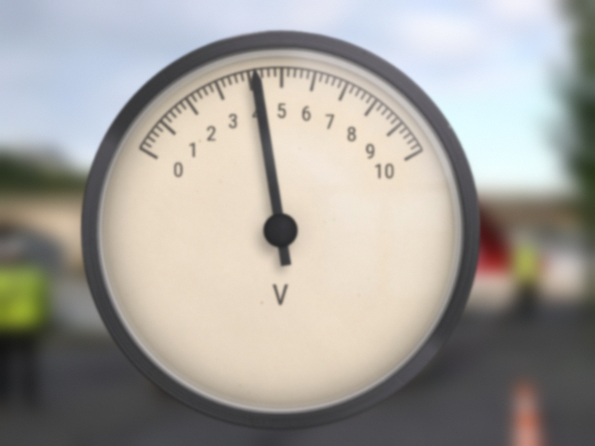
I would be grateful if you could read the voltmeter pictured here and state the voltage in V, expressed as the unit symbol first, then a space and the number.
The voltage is V 4.2
